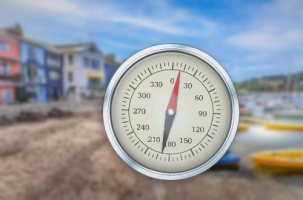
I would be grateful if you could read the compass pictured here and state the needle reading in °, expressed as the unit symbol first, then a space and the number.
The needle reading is ° 10
